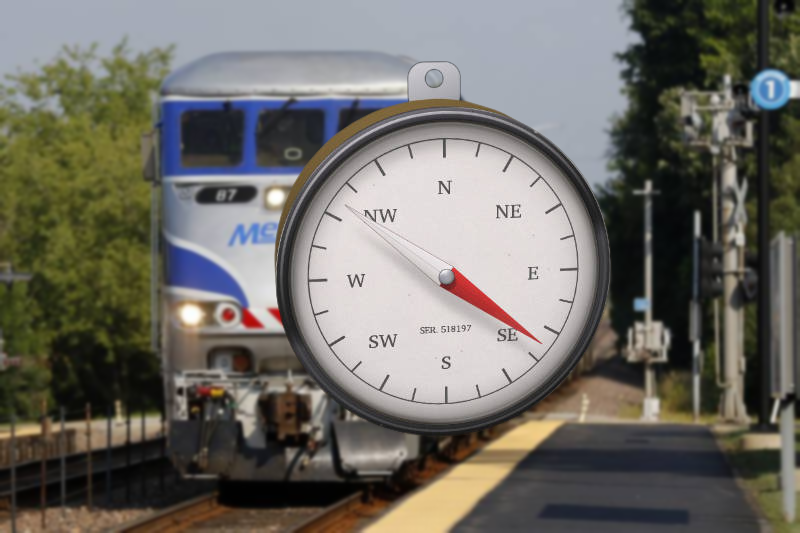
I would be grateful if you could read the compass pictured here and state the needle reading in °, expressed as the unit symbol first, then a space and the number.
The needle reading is ° 127.5
